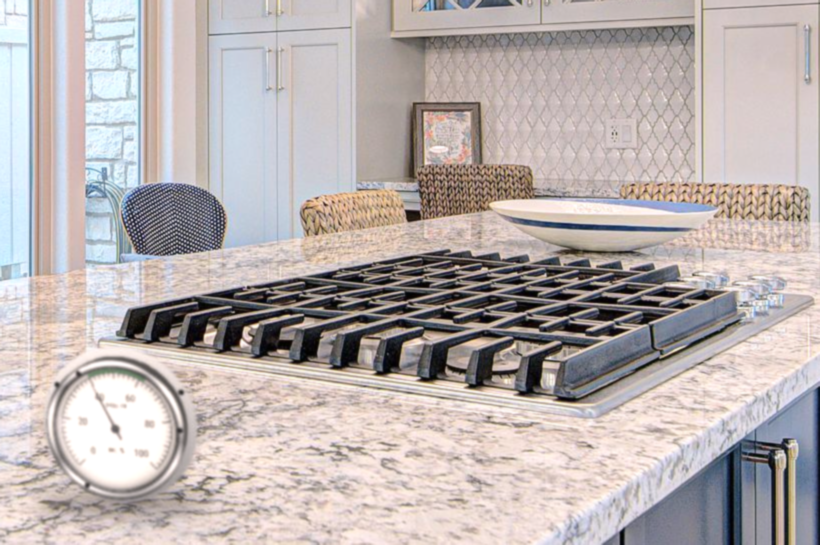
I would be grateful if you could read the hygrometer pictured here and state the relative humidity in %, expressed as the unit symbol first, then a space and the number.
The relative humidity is % 40
